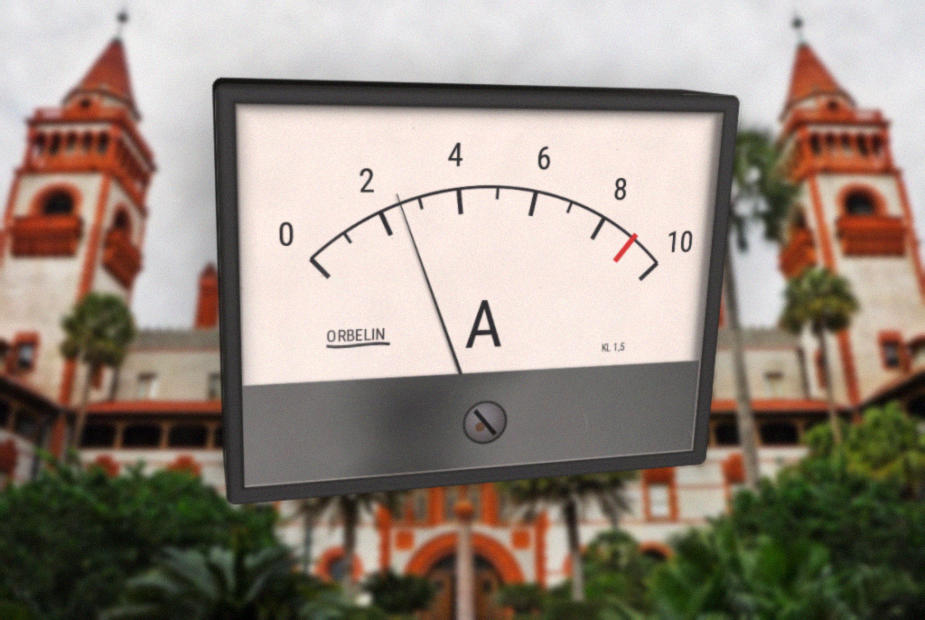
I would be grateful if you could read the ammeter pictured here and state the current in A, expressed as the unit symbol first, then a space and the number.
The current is A 2.5
